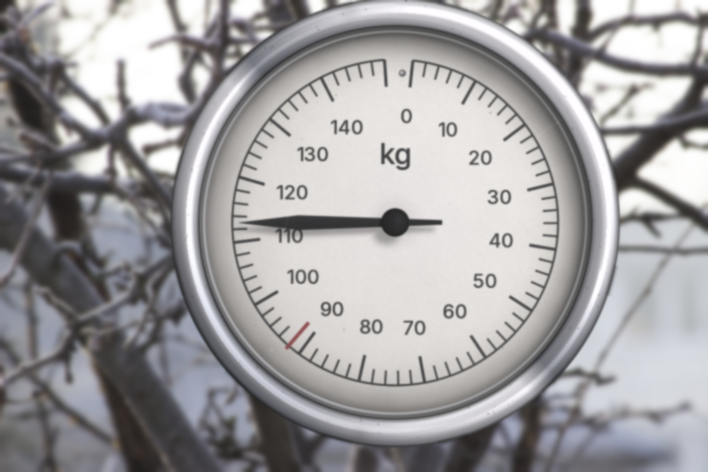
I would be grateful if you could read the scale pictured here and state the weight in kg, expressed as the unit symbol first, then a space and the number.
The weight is kg 113
